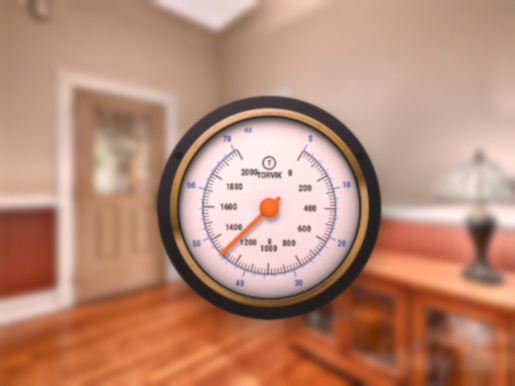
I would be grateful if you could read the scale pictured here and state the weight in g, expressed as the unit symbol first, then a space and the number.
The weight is g 1300
